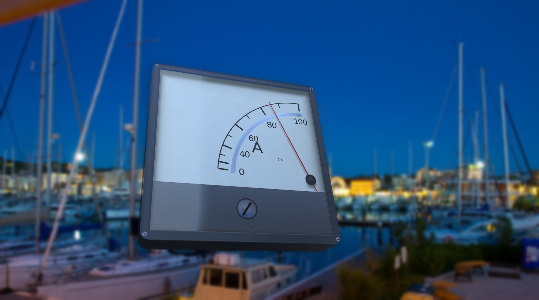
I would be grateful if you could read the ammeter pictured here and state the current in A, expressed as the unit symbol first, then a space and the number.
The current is A 85
